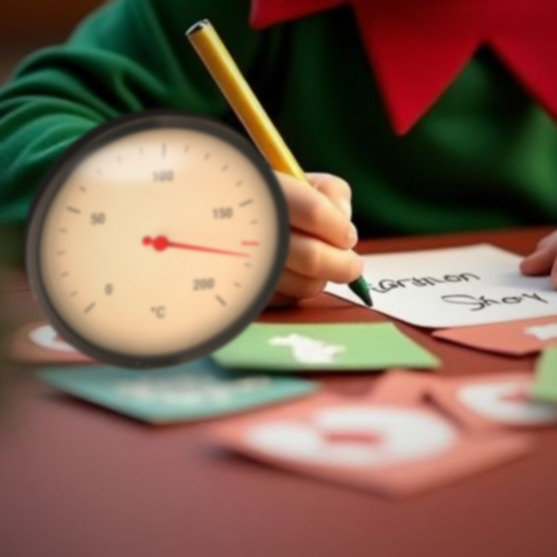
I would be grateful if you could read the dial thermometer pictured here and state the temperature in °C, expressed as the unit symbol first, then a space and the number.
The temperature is °C 175
